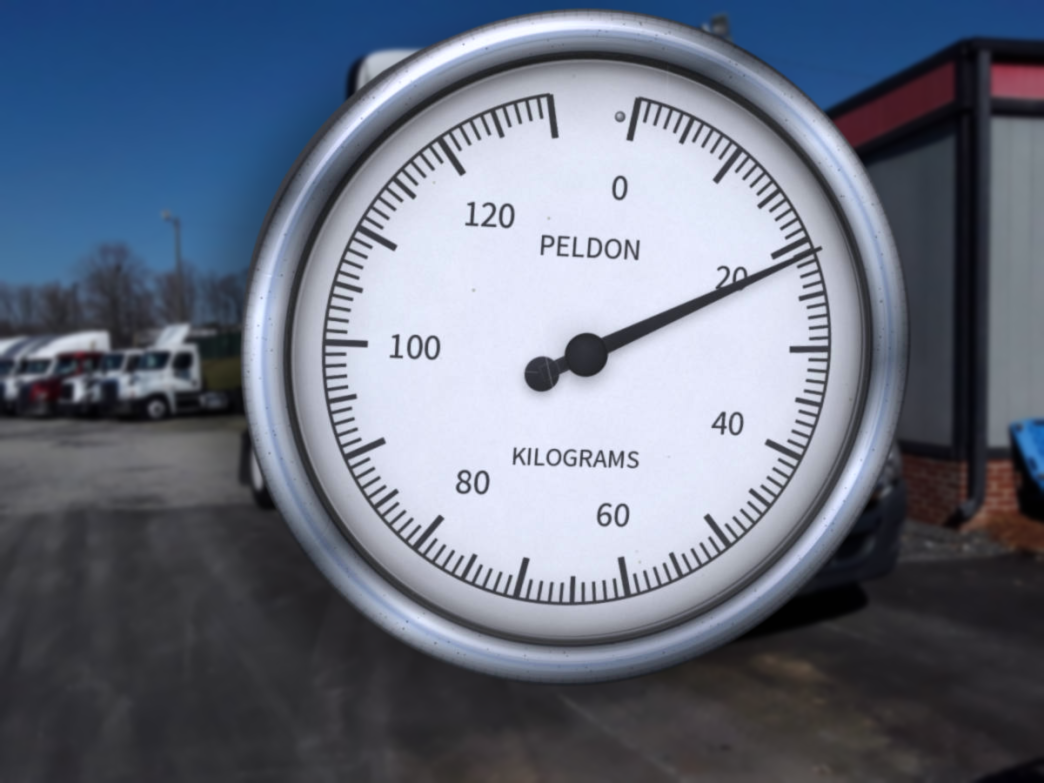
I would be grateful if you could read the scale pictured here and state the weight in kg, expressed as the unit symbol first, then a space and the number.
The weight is kg 21
